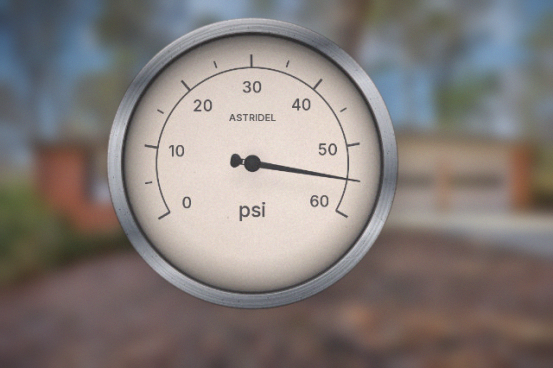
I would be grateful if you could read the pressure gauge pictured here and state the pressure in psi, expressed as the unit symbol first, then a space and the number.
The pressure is psi 55
